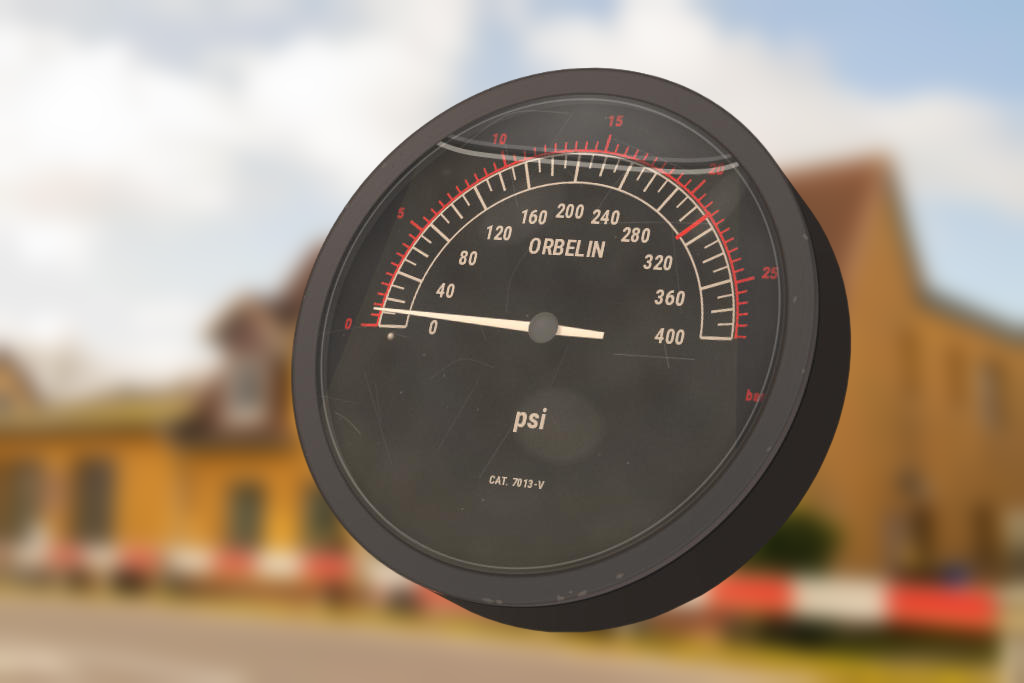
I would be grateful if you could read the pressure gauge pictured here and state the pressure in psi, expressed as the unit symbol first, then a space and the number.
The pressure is psi 10
